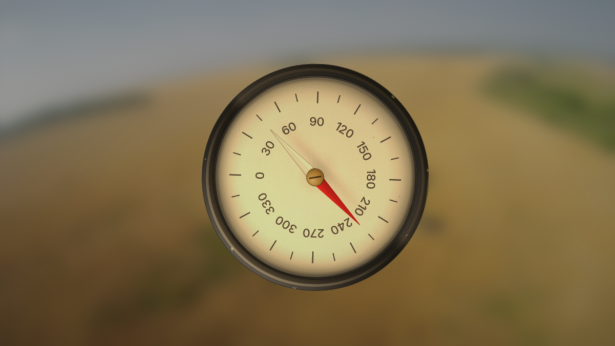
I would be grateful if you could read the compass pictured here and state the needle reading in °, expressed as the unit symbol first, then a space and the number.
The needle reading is ° 225
